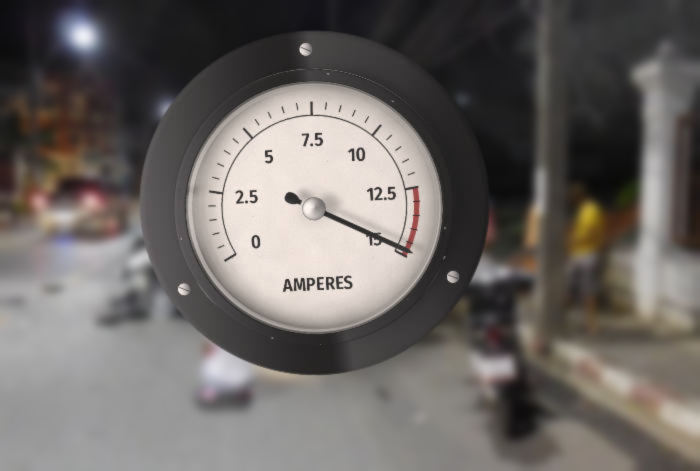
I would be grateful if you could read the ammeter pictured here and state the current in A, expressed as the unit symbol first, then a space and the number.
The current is A 14.75
